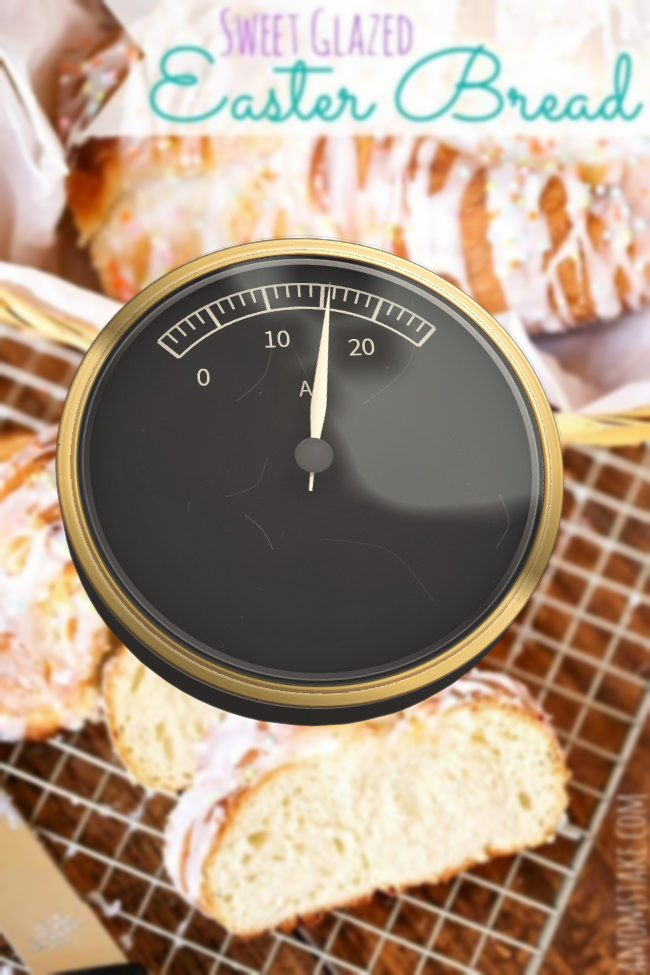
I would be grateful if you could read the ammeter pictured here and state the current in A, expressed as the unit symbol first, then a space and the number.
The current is A 15.5
